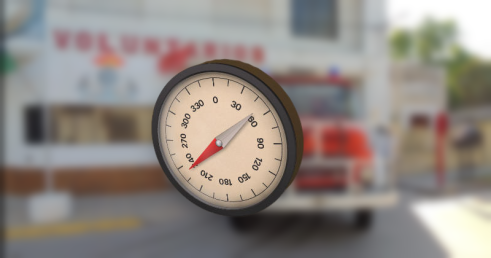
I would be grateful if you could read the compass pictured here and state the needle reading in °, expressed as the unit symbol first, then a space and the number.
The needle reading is ° 232.5
